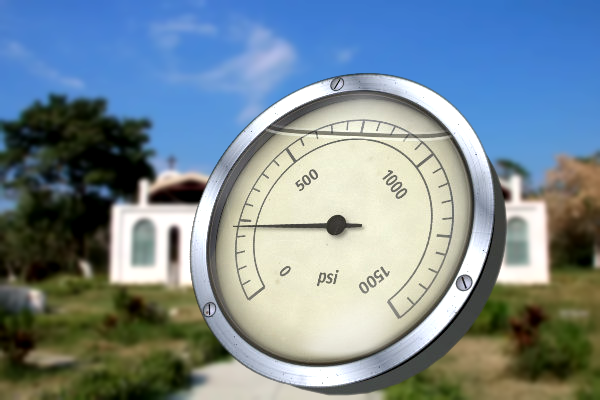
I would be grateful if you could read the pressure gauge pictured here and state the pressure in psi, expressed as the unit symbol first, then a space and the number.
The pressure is psi 225
